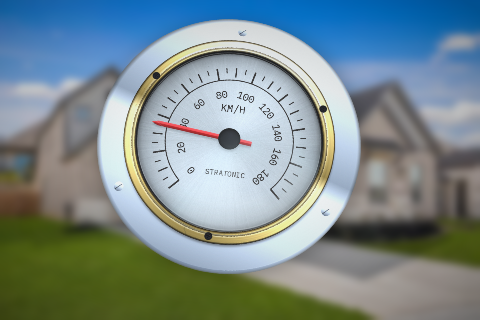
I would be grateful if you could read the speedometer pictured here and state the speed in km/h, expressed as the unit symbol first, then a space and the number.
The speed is km/h 35
